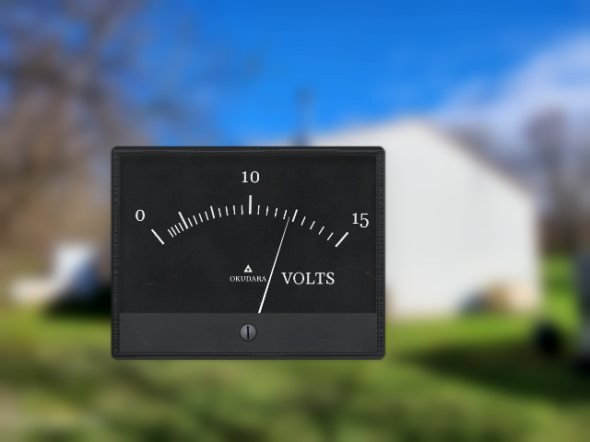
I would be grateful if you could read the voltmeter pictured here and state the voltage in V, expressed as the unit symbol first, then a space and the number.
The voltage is V 12.25
